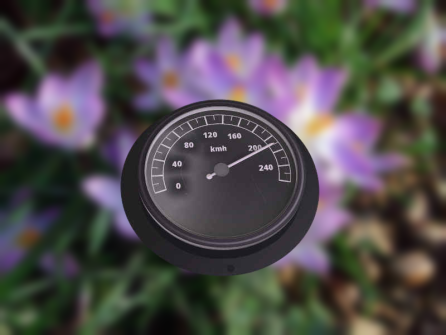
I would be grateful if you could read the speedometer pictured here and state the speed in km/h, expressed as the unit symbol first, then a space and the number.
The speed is km/h 210
